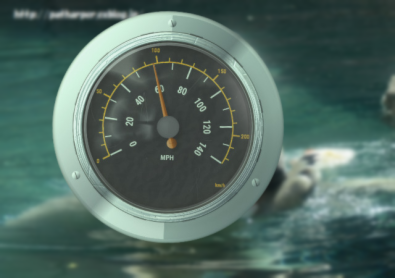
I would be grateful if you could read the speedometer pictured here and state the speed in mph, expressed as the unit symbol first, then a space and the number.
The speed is mph 60
